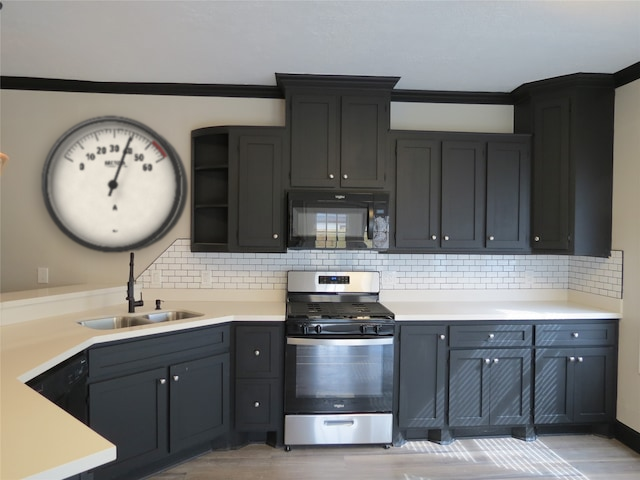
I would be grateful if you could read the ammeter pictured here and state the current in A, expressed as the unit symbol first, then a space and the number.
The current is A 40
